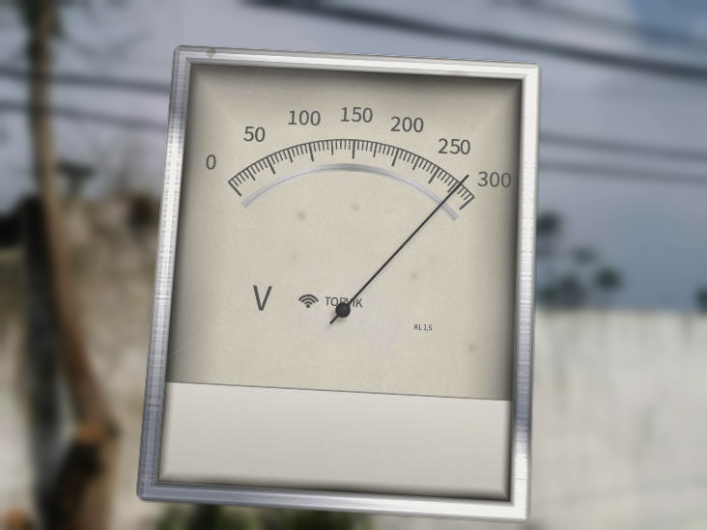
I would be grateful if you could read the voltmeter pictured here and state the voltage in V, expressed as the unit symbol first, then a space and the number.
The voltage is V 280
